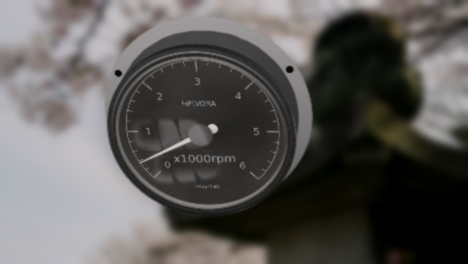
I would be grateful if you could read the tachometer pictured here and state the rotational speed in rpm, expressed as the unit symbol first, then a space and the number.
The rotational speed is rpm 400
